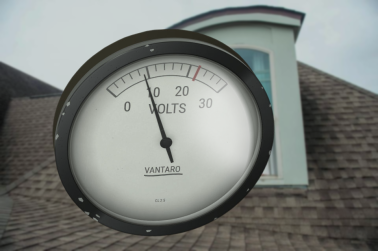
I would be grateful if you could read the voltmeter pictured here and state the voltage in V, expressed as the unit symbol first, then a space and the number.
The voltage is V 9
